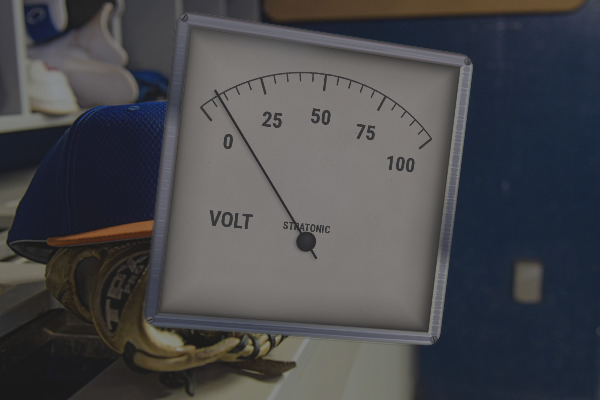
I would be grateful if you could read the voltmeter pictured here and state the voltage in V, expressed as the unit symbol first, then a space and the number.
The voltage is V 7.5
